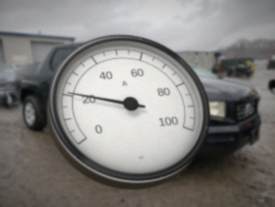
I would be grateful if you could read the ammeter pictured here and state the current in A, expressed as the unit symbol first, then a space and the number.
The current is A 20
